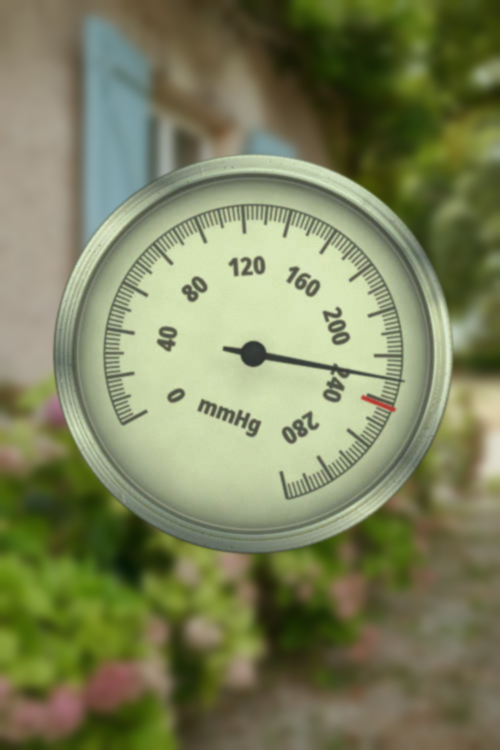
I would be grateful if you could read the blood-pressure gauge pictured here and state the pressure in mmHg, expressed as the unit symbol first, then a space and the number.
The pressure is mmHg 230
